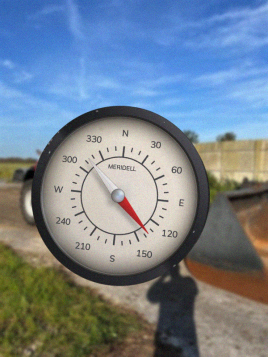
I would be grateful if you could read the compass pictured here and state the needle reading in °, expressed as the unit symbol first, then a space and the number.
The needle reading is ° 135
